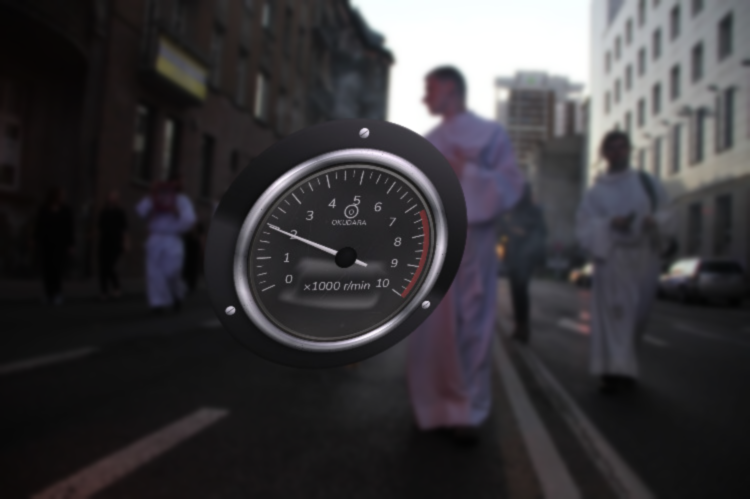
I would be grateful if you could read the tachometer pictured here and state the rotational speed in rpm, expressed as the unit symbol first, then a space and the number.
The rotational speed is rpm 2000
